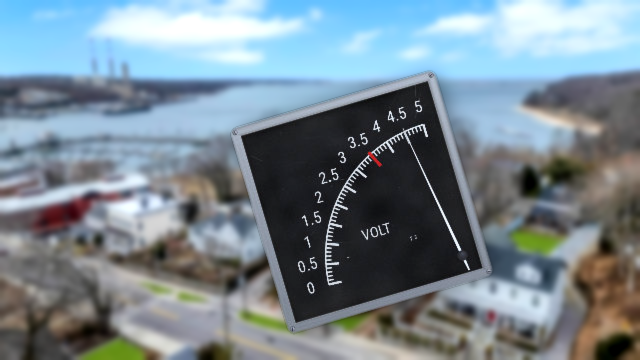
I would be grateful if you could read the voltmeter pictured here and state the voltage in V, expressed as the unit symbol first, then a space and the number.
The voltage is V 4.5
